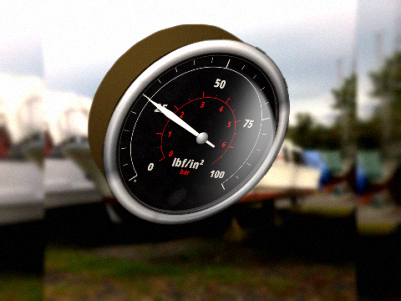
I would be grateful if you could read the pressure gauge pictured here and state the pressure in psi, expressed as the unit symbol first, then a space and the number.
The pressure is psi 25
